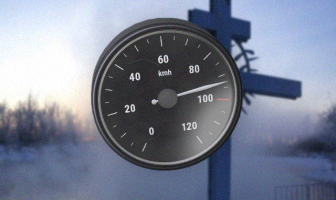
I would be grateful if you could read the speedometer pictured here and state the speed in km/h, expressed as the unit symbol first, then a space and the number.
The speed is km/h 92.5
